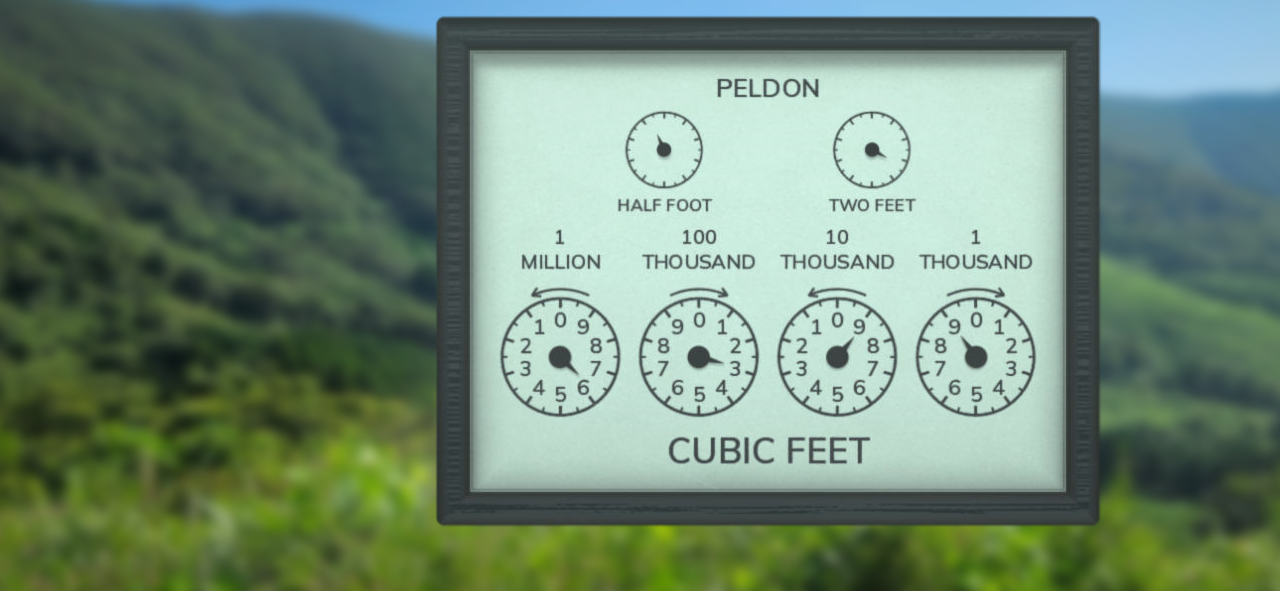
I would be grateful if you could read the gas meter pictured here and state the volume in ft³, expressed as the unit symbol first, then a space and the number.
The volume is ft³ 628900
